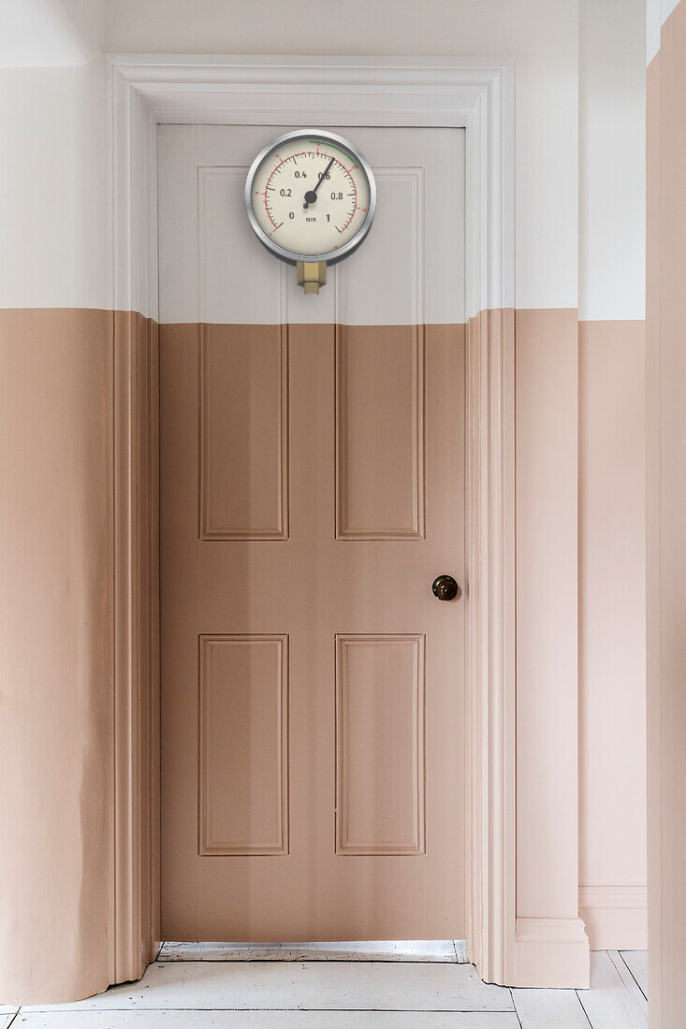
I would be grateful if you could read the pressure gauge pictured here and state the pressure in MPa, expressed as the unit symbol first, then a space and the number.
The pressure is MPa 0.6
